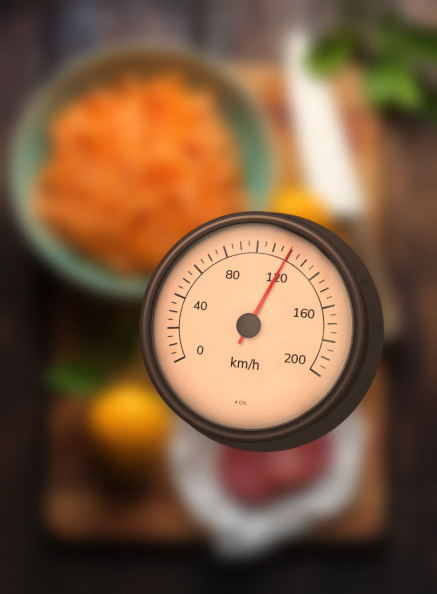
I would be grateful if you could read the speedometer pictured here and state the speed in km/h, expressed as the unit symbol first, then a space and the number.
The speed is km/h 120
